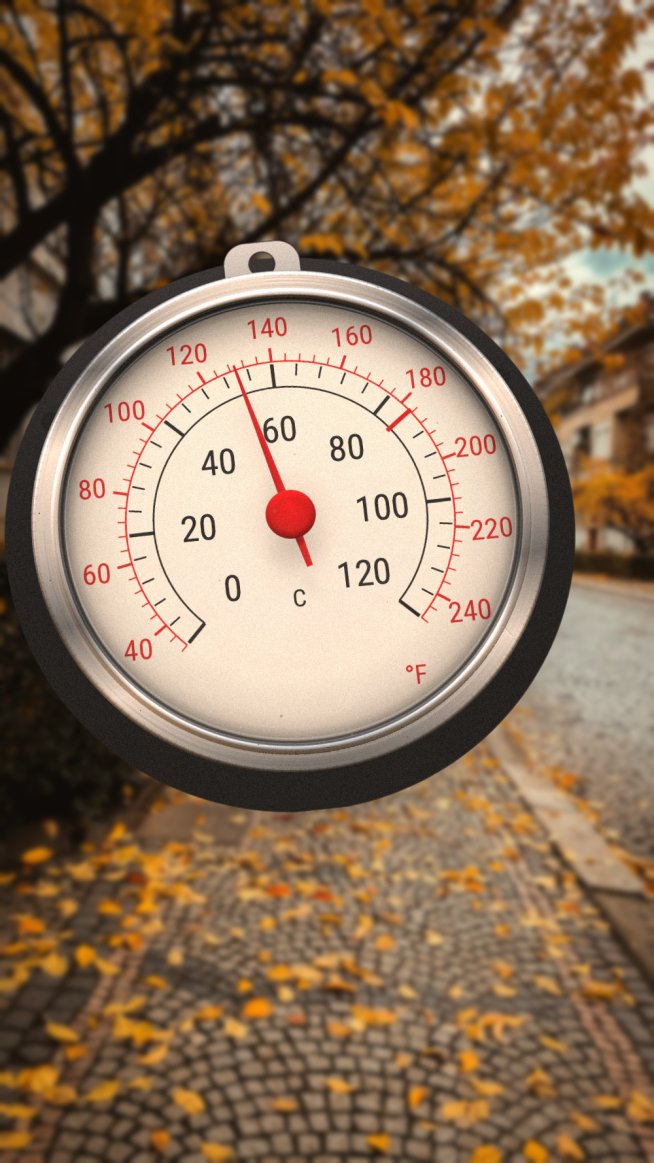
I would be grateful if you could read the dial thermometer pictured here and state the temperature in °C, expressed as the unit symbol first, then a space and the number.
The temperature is °C 54
